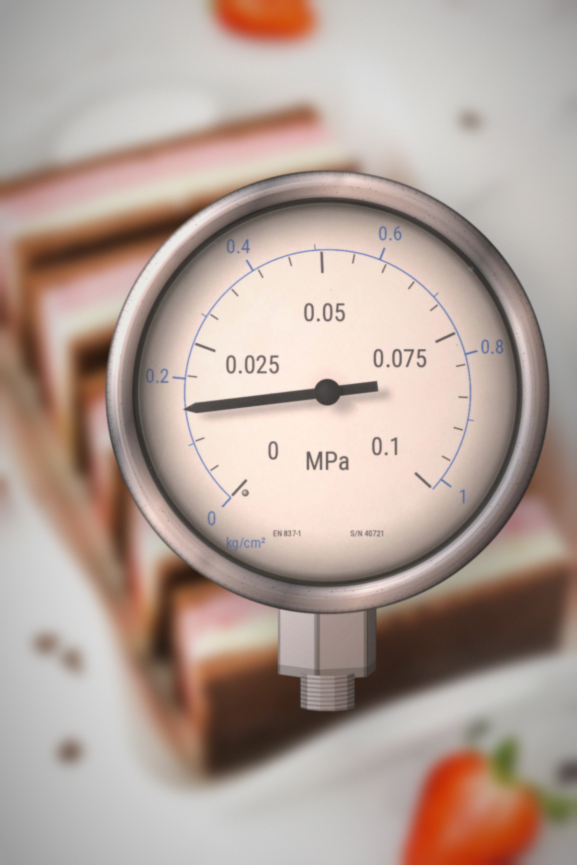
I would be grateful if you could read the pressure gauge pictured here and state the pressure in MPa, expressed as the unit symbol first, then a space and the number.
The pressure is MPa 0.015
